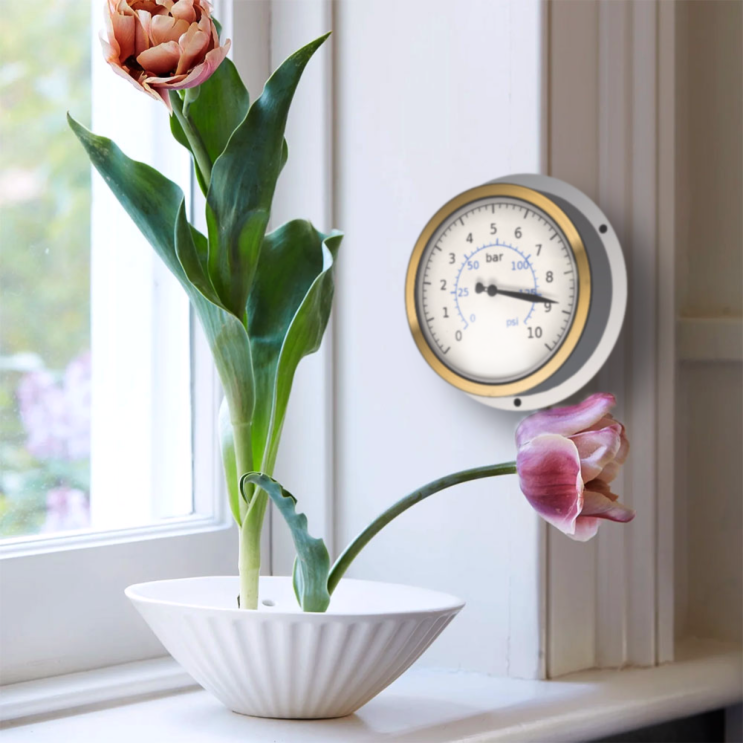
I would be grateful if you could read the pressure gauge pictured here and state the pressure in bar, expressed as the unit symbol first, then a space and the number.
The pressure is bar 8.8
